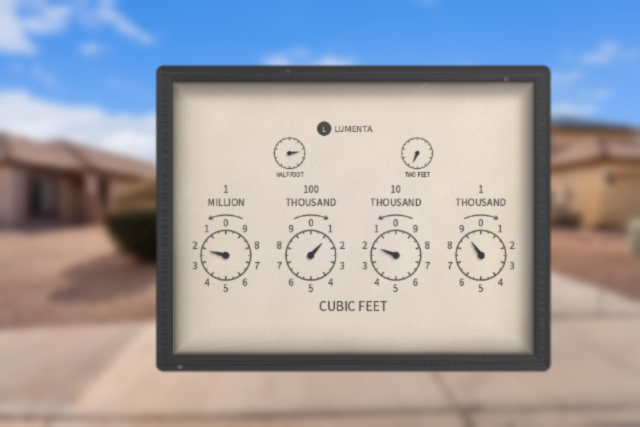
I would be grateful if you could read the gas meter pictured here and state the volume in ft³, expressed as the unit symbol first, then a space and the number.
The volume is ft³ 211900
